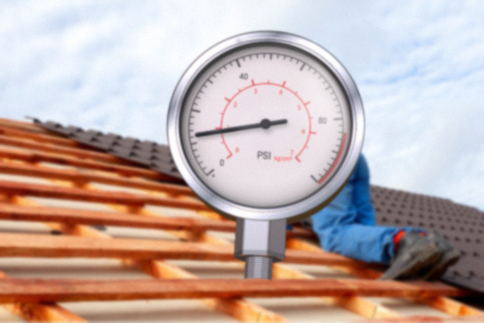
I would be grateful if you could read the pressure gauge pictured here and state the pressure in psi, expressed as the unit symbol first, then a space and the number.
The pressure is psi 12
